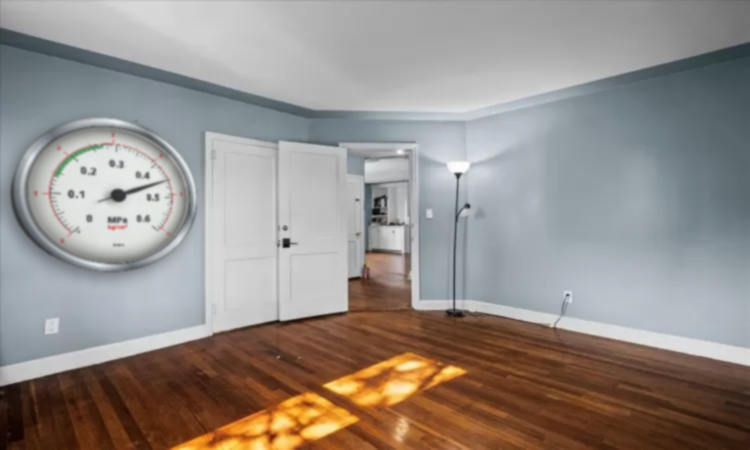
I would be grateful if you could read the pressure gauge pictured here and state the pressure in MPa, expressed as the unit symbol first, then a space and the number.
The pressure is MPa 0.45
